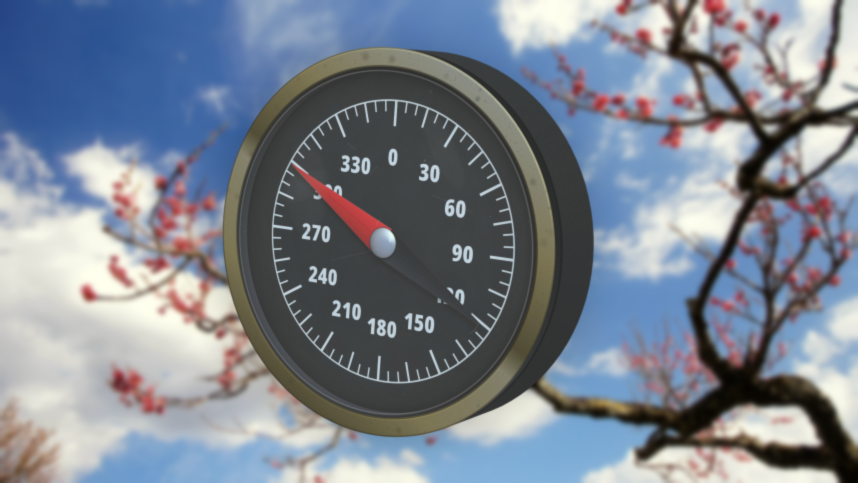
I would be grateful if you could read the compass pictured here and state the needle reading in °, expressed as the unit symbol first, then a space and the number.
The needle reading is ° 300
